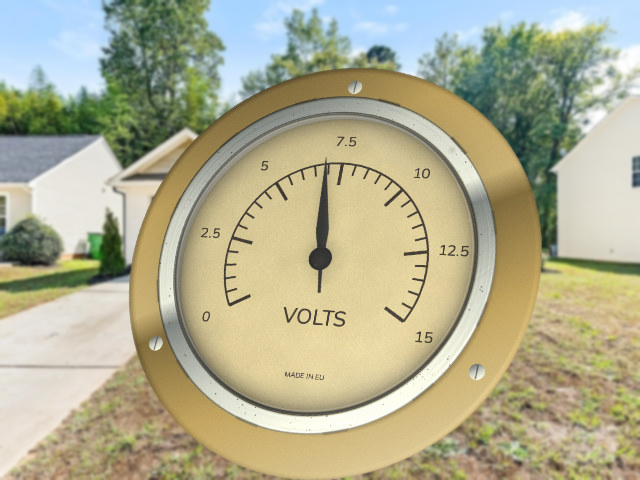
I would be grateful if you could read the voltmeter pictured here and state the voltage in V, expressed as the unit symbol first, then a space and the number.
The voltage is V 7
